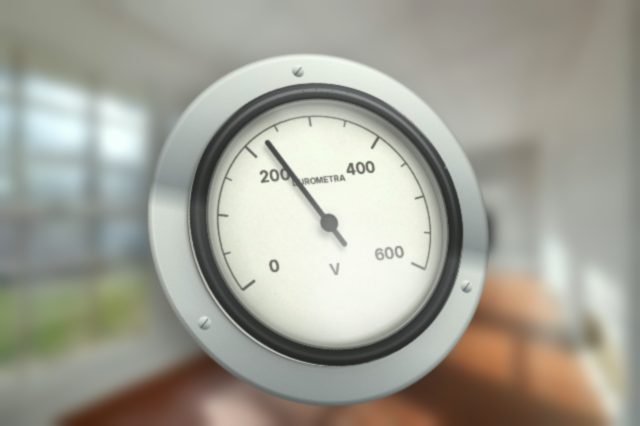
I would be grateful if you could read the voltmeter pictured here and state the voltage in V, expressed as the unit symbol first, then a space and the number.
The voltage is V 225
